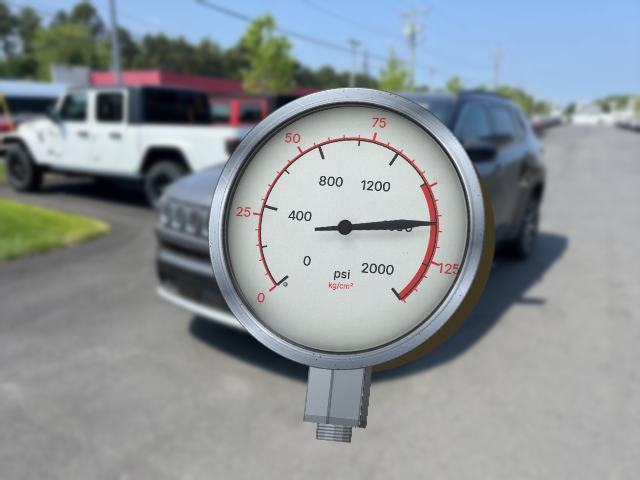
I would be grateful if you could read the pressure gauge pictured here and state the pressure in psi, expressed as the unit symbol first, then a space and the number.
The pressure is psi 1600
